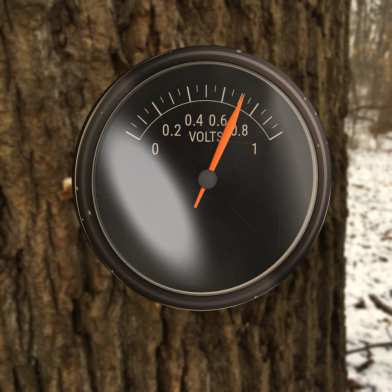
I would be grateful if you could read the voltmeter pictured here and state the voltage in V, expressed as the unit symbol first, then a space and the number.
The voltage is V 0.7
